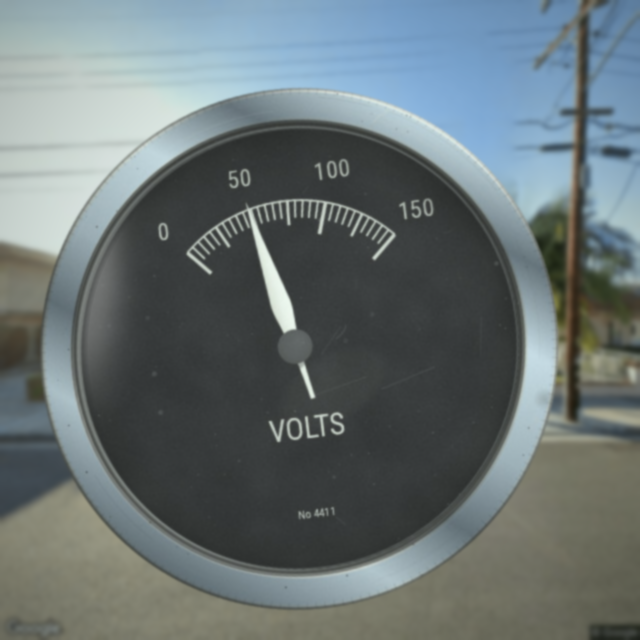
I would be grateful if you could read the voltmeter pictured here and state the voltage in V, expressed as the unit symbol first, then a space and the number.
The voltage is V 50
